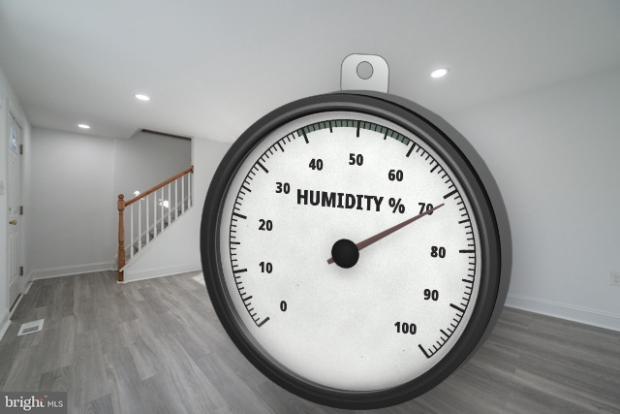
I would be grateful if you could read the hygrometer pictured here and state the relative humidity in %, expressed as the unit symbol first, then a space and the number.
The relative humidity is % 71
